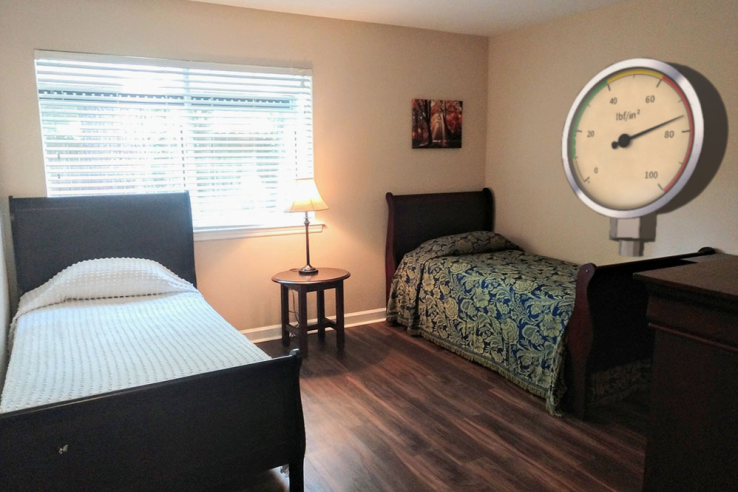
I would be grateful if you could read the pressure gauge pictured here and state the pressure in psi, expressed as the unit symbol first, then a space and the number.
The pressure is psi 75
